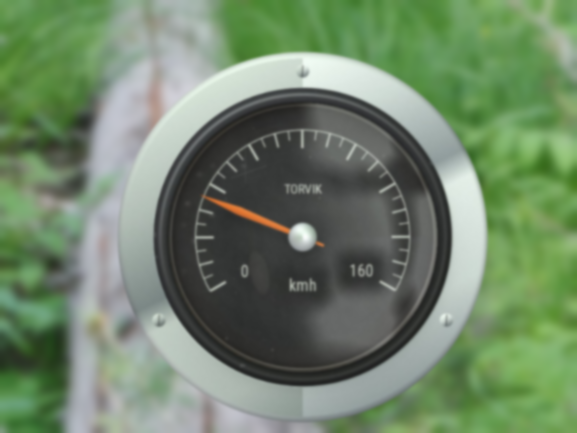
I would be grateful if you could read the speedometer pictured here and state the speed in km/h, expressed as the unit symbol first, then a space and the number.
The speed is km/h 35
